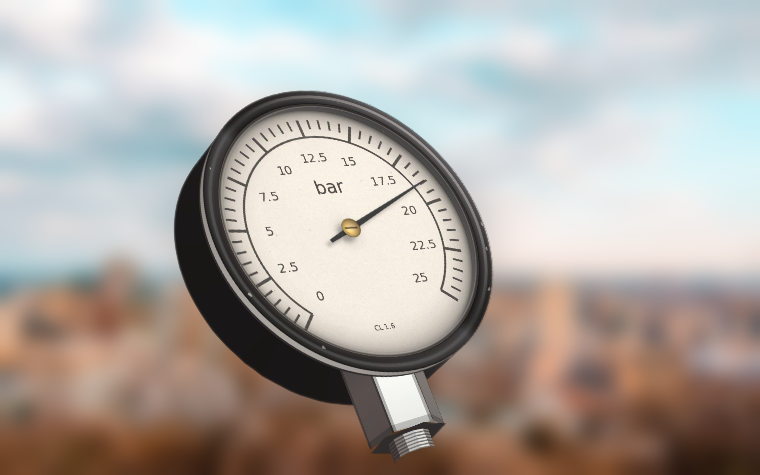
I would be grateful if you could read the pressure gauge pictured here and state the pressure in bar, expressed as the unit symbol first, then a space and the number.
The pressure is bar 19
